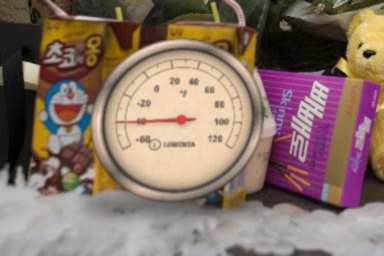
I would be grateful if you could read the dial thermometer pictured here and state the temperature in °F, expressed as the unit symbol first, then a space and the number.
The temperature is °F -40
